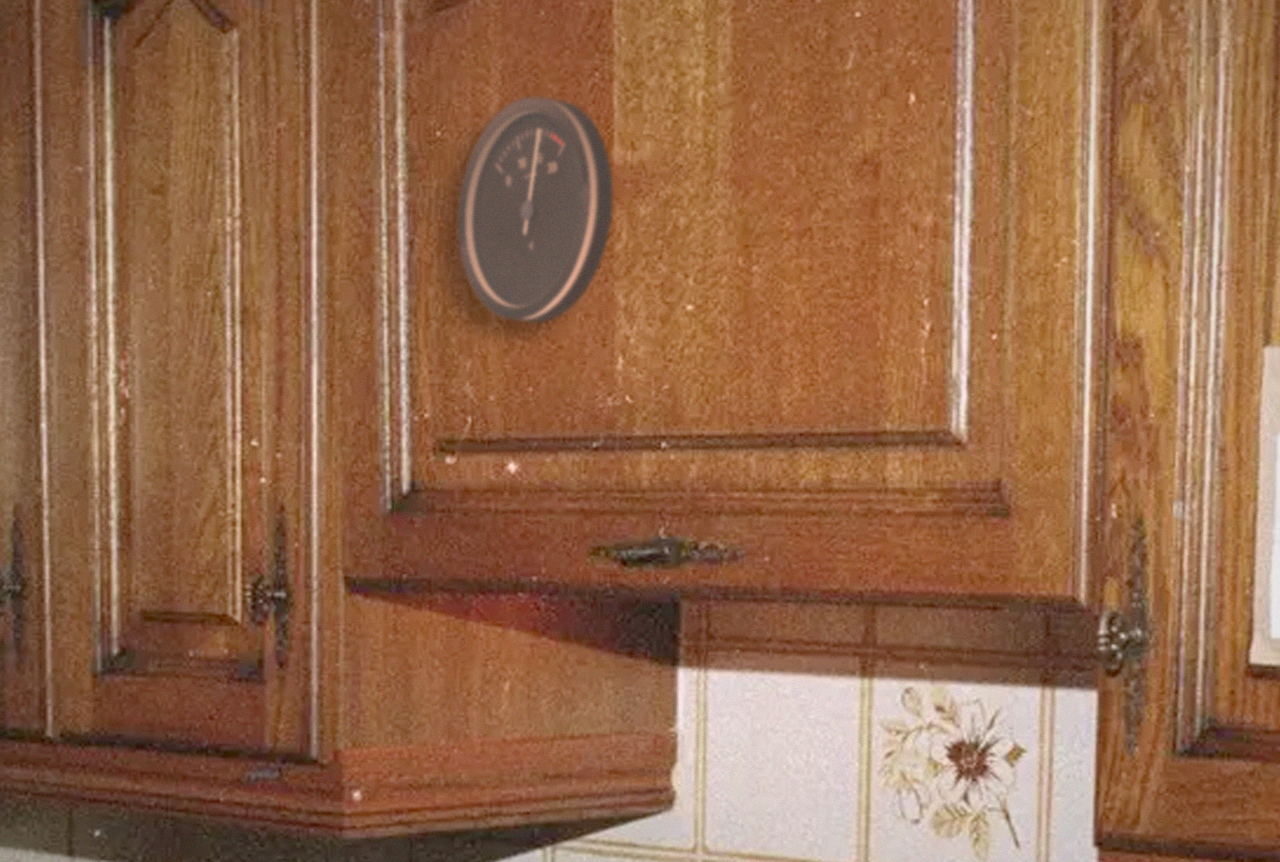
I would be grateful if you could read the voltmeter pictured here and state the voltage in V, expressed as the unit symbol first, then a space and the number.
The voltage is V 20
